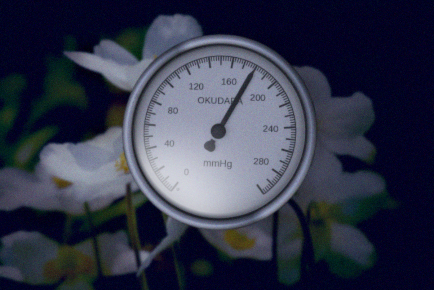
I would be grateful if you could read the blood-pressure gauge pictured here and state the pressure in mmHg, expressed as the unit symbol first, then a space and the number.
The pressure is mmHg 180
